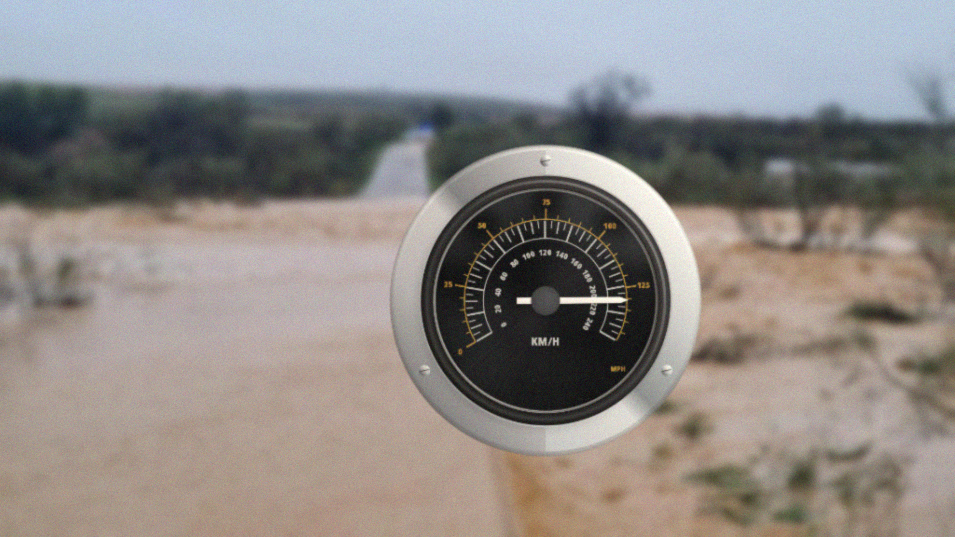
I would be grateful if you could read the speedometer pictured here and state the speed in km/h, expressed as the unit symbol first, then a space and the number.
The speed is km/h 210
